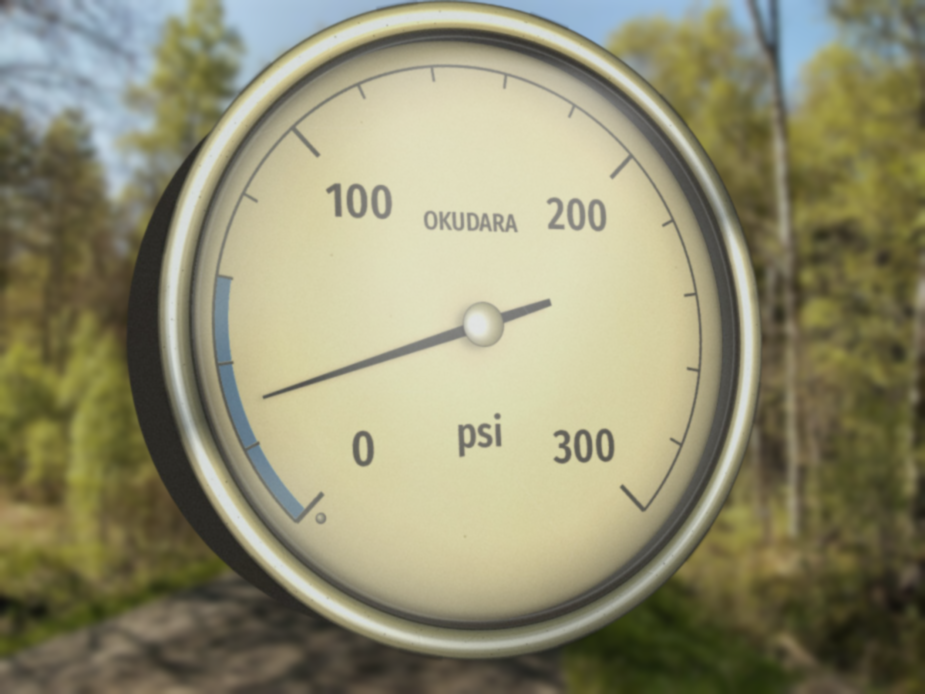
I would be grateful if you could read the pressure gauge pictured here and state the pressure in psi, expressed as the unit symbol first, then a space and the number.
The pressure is psi 30
